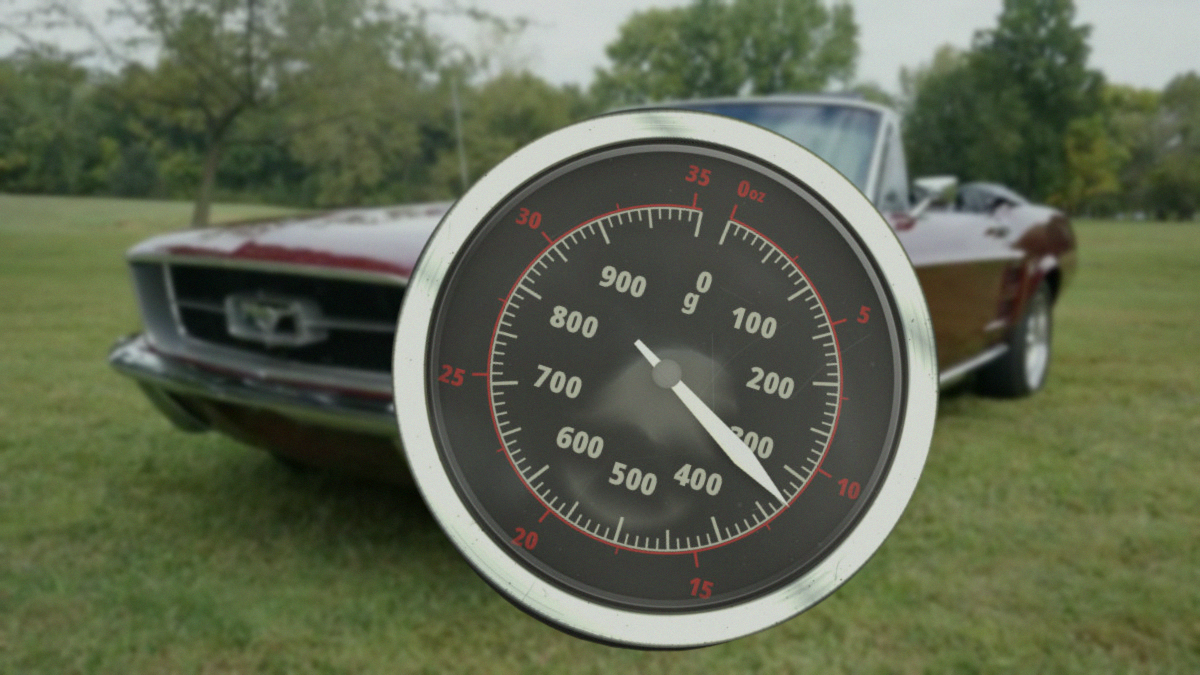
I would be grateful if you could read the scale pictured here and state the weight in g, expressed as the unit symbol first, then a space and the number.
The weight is g 330
